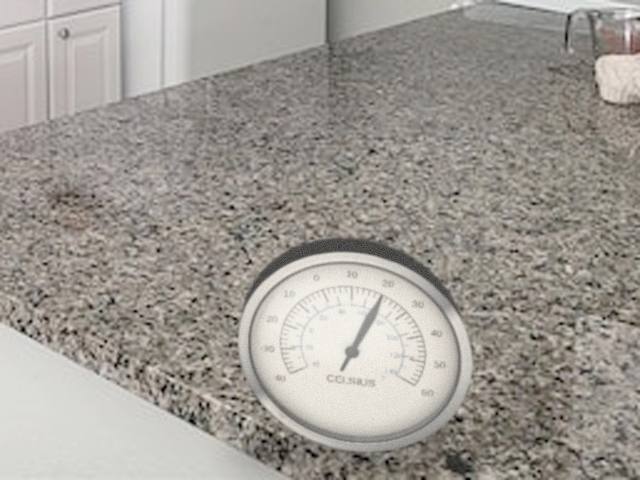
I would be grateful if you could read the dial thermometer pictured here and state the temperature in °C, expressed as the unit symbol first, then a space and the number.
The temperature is °C 20
